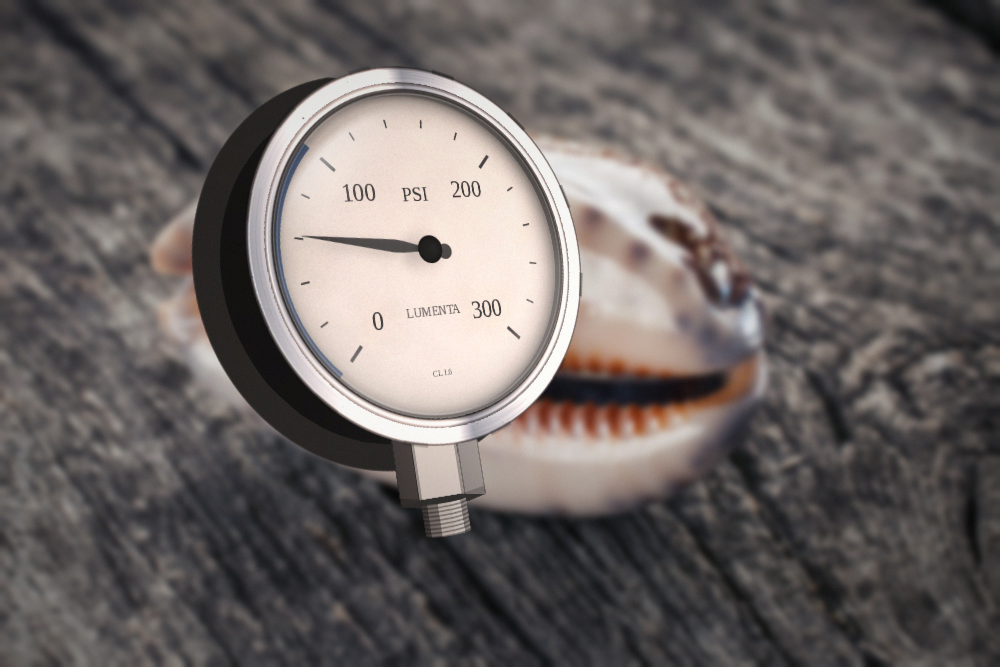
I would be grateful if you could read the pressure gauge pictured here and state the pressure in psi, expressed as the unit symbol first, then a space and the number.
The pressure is psi 60
